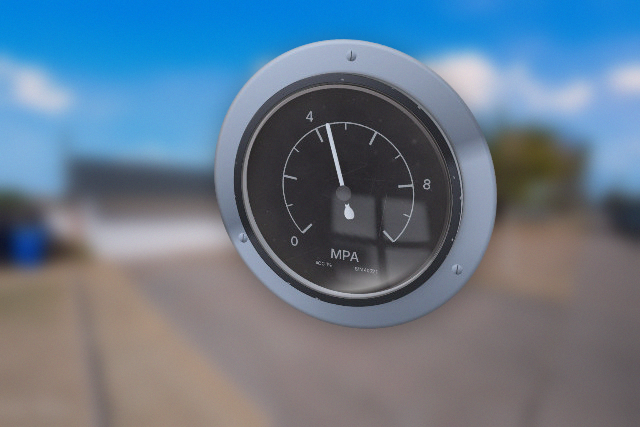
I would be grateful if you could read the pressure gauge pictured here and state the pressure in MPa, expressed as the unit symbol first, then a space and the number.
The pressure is MPa 4.5
